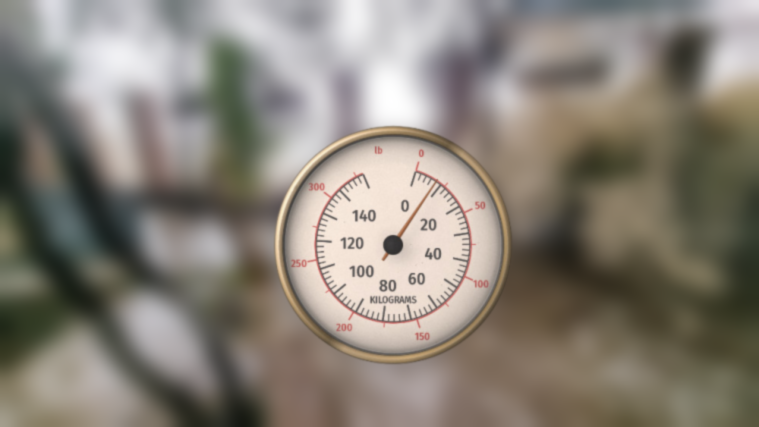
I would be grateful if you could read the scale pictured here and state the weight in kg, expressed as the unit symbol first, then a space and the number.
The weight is kg 8
